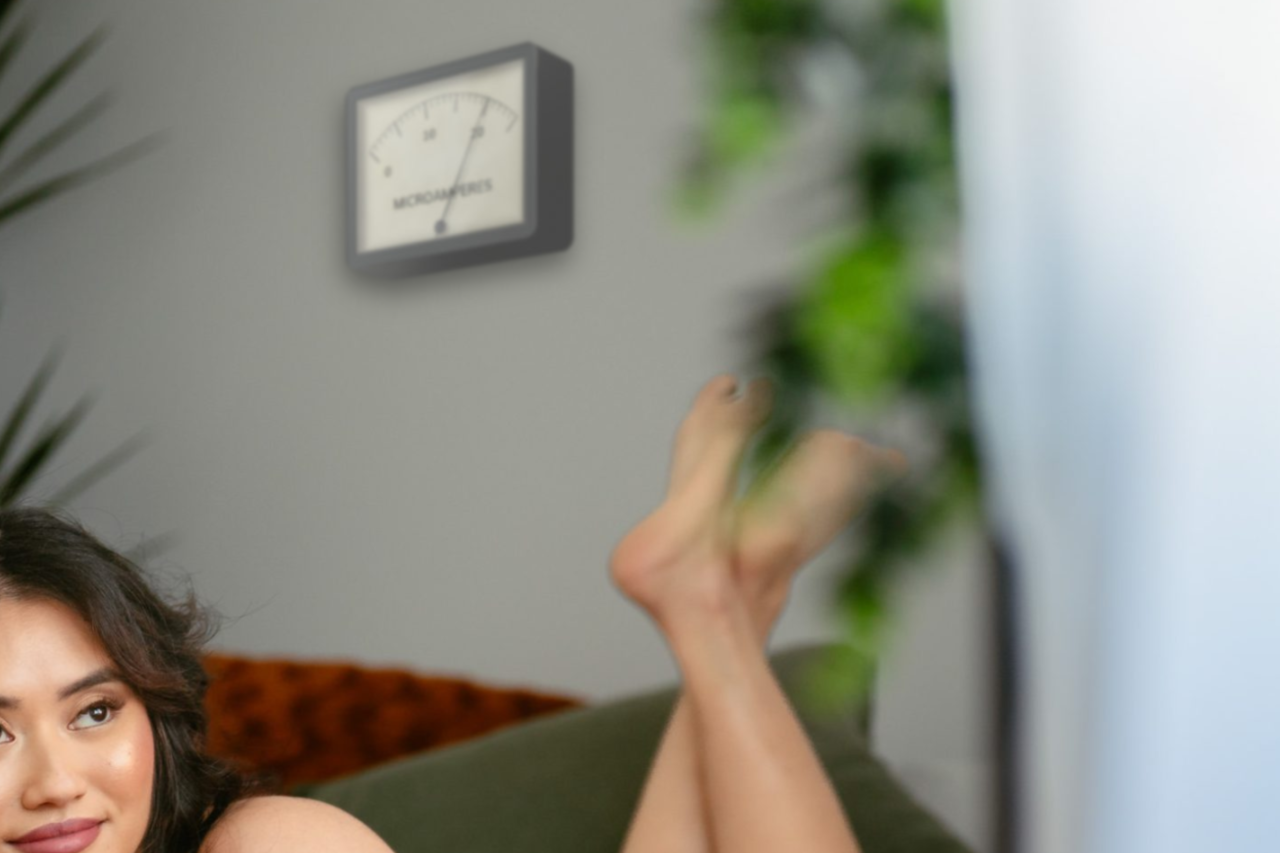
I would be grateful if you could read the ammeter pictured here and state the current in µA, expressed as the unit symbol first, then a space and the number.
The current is µA 20
